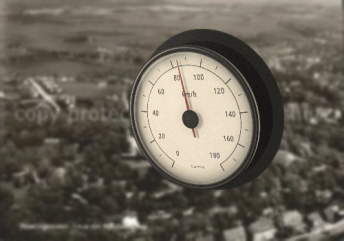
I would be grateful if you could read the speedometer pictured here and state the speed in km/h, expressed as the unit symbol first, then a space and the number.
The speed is km/h 85
